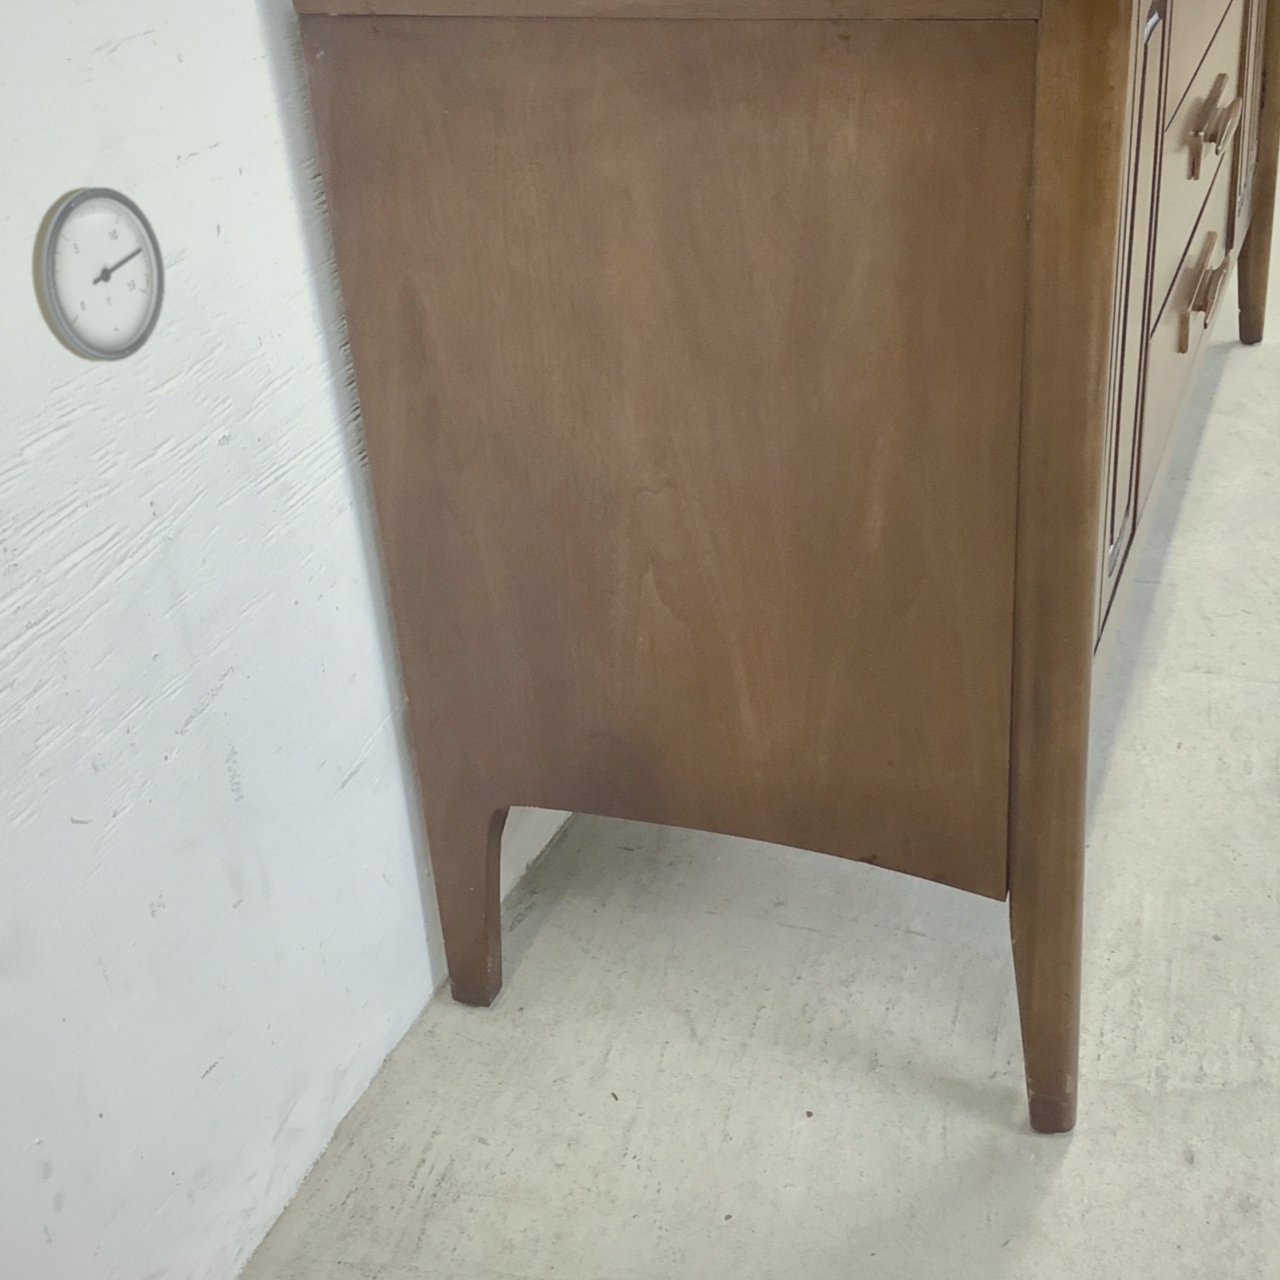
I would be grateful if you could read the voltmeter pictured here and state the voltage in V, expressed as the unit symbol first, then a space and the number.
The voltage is V 12.5
